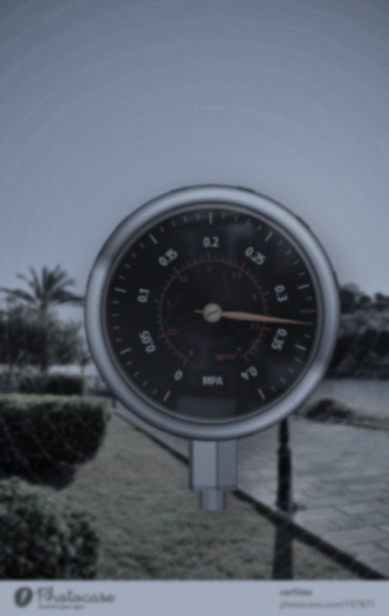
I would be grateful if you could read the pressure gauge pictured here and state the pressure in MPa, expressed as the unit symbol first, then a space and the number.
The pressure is MPa 0.33
